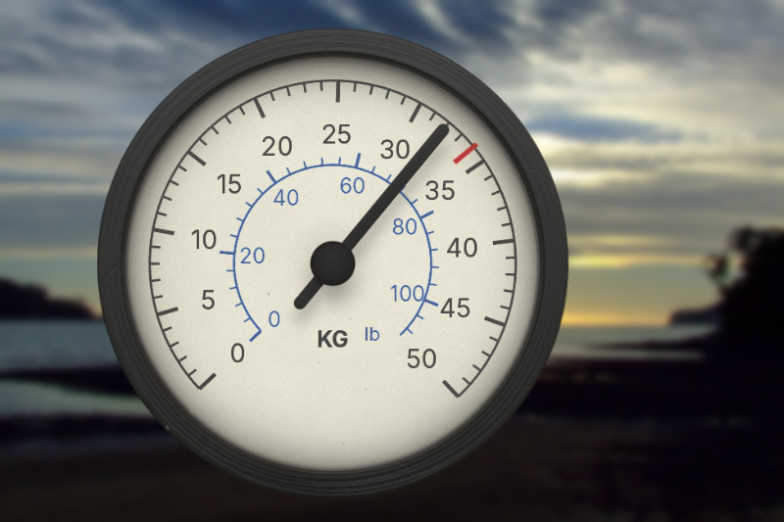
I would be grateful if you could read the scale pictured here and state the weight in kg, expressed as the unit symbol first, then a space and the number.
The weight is kg 32
